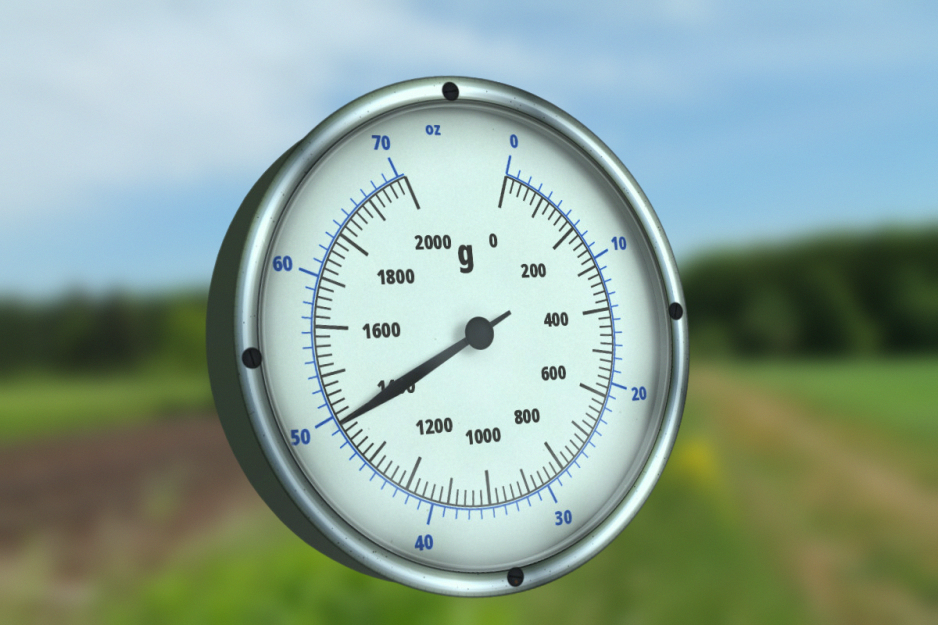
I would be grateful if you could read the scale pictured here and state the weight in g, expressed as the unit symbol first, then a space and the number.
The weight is g 1400
